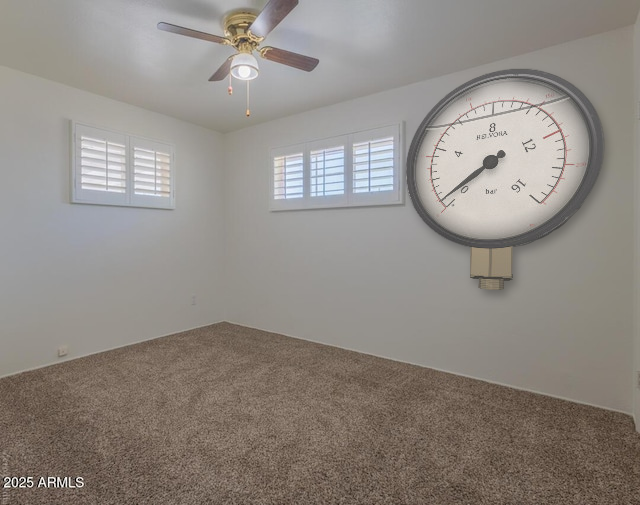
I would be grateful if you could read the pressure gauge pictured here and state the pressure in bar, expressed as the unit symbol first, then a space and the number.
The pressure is bar 0.5
